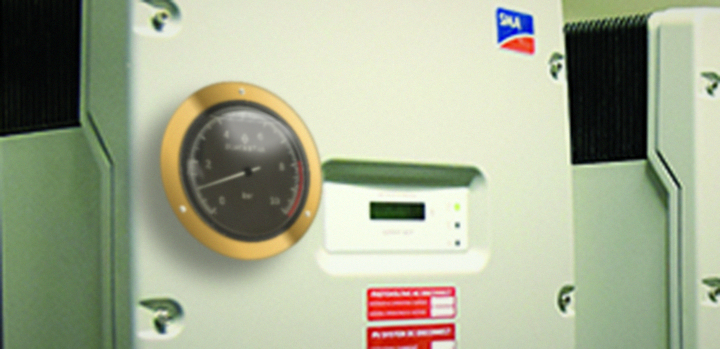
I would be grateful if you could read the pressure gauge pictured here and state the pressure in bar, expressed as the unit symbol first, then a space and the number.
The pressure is bar 1
